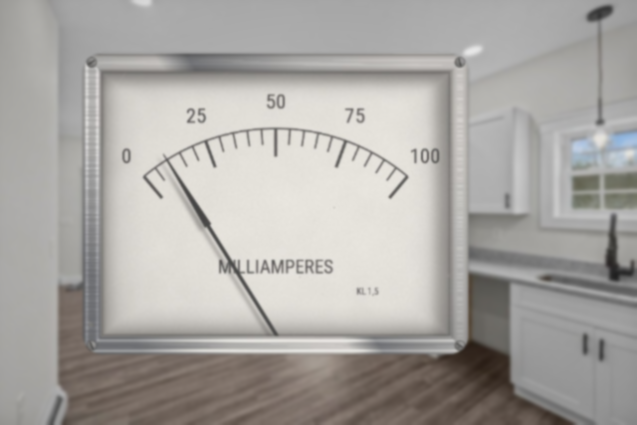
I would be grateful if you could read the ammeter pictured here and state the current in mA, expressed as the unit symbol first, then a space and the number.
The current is mA 10
